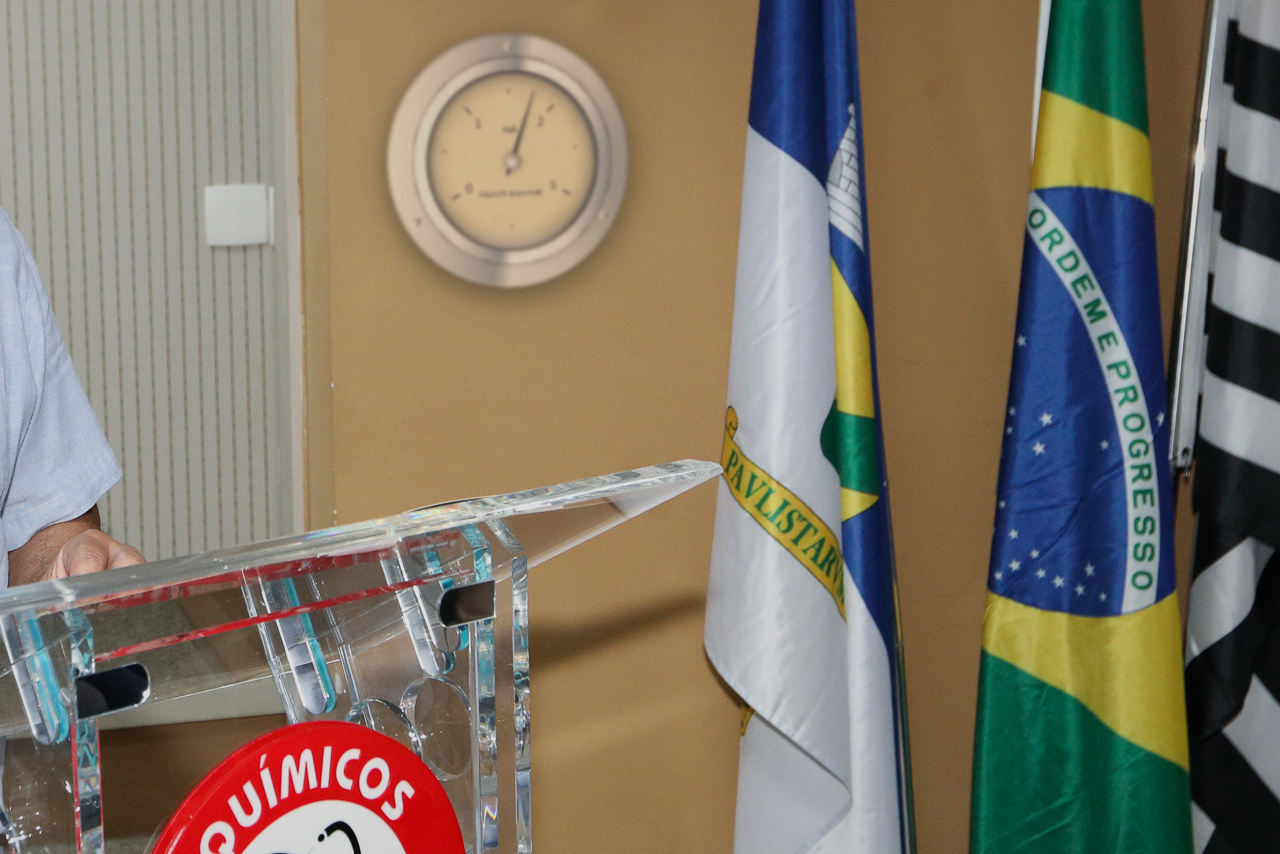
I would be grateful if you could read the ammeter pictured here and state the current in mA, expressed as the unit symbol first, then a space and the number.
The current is mA 1.75
